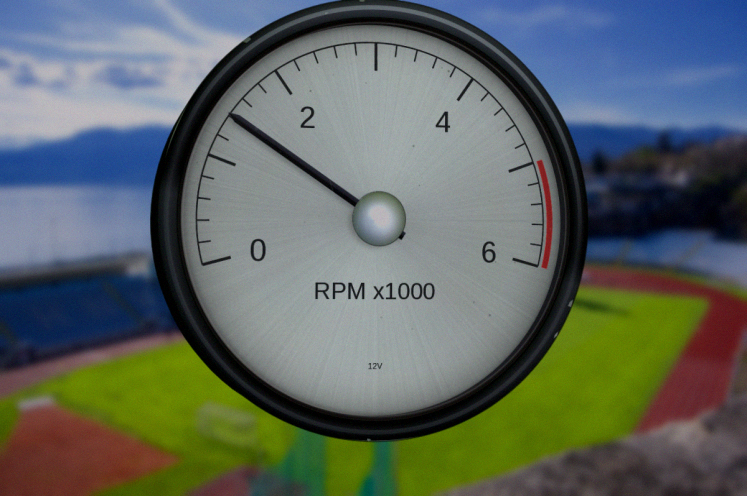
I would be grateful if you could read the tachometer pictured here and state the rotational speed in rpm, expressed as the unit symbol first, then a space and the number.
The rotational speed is rpm 1400
